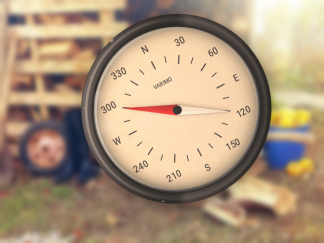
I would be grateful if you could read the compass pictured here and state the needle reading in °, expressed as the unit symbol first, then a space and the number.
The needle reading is ° 300
